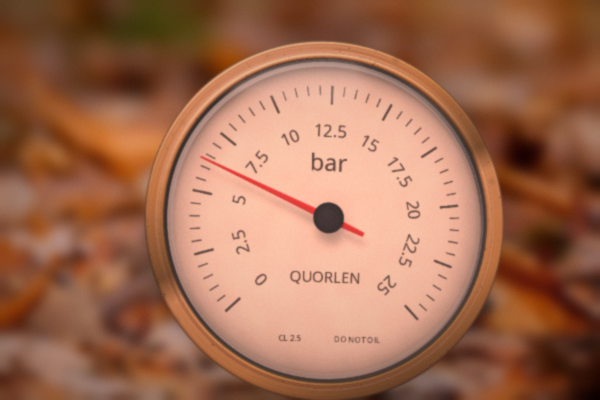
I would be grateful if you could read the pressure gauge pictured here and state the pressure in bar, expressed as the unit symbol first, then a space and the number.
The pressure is bar 6.25
